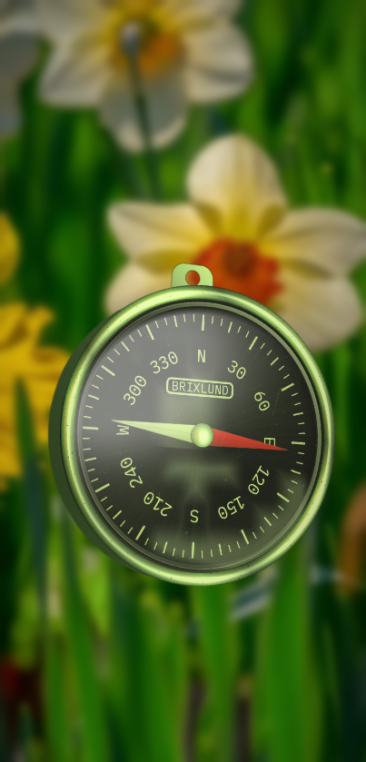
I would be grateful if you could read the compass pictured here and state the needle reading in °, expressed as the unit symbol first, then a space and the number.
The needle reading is ° 95
